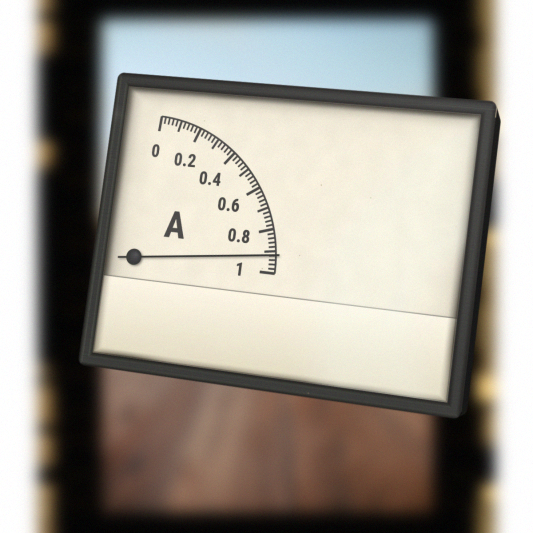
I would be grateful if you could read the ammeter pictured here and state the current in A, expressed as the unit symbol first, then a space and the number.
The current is A 0.92
